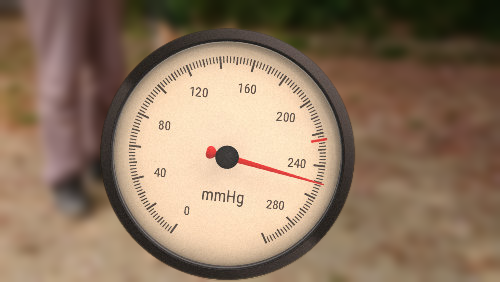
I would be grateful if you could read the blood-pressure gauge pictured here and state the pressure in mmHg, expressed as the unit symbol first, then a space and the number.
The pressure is mmHg 250
